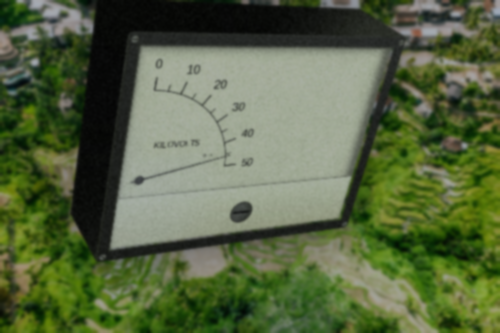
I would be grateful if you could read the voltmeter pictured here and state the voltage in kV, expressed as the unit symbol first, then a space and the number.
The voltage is kV 45
